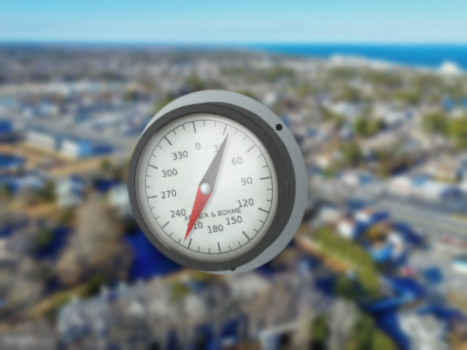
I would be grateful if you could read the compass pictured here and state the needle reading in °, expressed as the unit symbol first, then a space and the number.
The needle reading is ° 215
